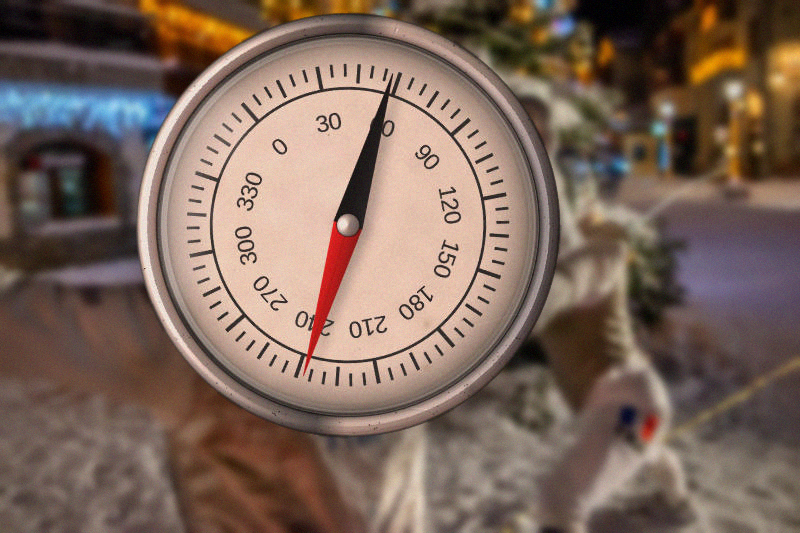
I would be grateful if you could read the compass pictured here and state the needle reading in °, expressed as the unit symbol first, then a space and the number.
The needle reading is ° 237.5
